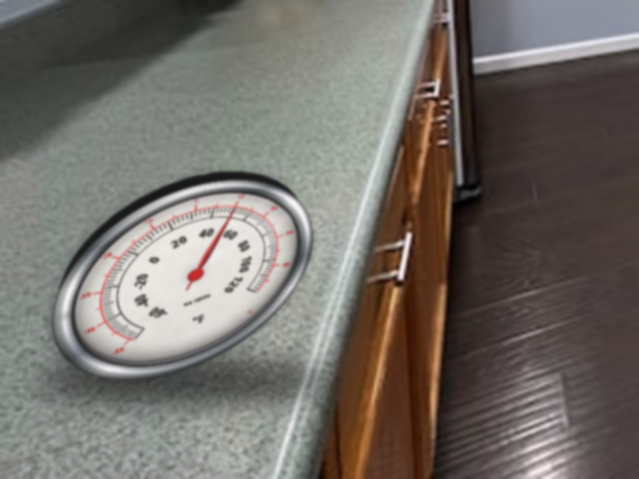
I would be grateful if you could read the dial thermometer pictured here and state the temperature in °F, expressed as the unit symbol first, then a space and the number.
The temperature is °F 50
